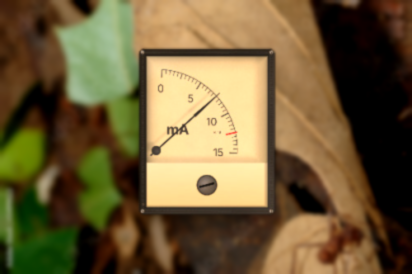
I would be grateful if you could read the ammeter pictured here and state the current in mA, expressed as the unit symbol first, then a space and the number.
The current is mA 7.5
